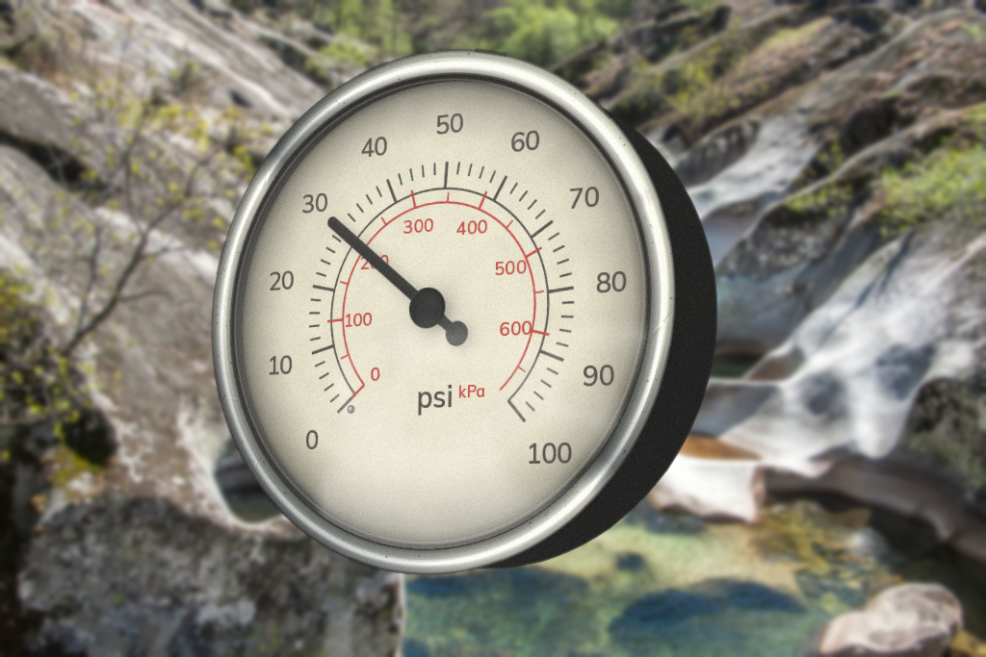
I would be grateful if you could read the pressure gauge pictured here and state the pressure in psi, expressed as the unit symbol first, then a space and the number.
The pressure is psi 30
